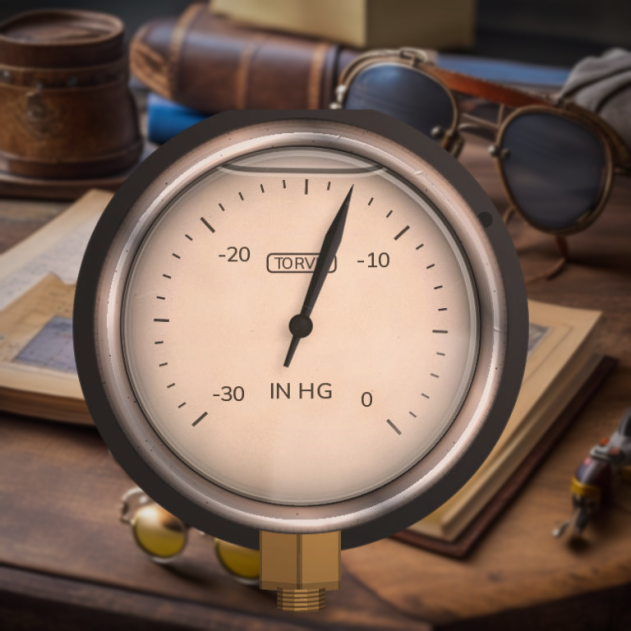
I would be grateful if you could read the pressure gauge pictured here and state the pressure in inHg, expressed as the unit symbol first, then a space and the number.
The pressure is inHg -13
